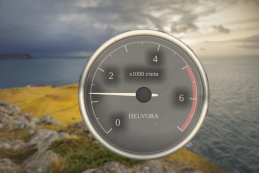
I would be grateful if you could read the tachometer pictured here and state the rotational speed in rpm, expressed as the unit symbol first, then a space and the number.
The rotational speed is rpm 1250
